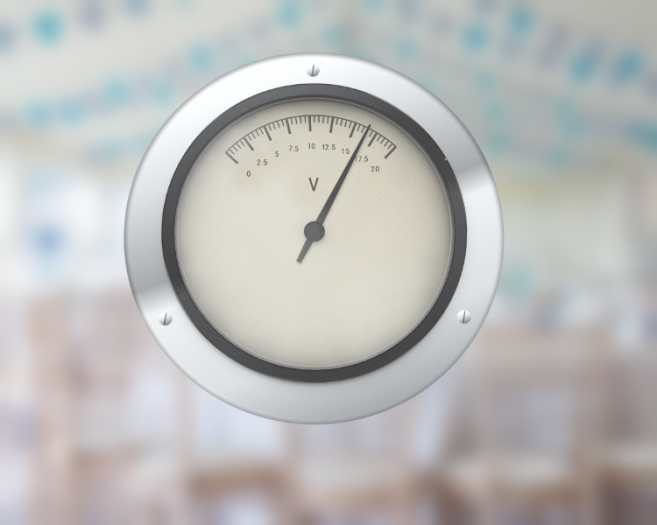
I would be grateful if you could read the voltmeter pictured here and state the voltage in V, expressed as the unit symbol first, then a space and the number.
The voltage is V 16.5
